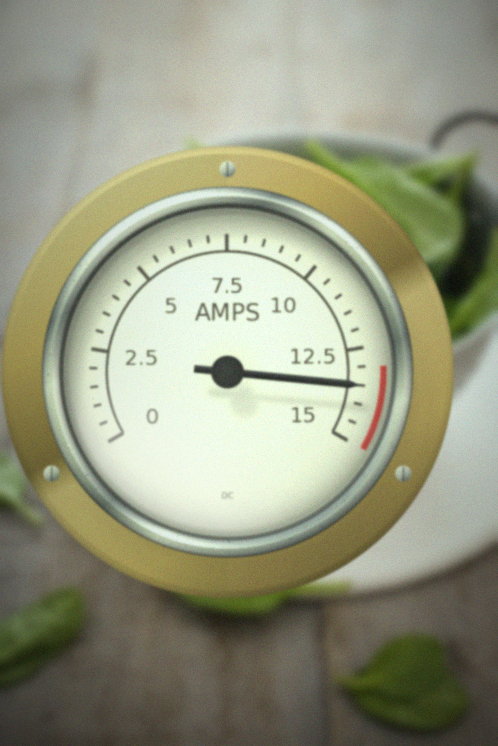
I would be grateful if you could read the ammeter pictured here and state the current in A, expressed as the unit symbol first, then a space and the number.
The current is A 13.5
